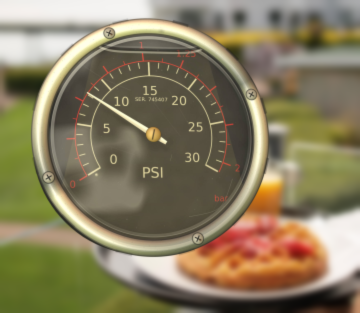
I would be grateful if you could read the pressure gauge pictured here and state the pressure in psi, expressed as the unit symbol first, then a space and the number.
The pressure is psi 8
